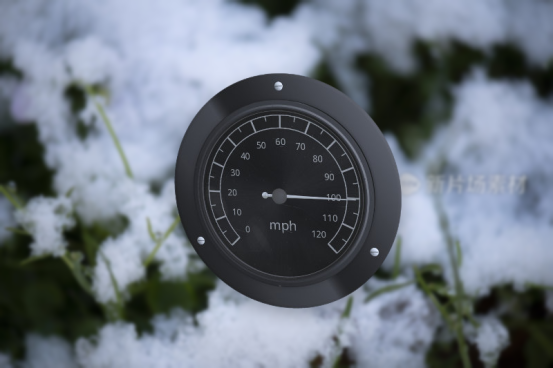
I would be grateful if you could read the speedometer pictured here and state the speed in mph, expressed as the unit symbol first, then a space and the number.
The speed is mph 100
